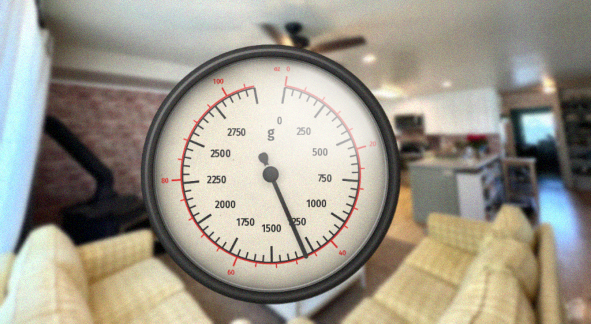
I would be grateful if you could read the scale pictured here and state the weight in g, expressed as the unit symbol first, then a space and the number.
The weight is g 1300
